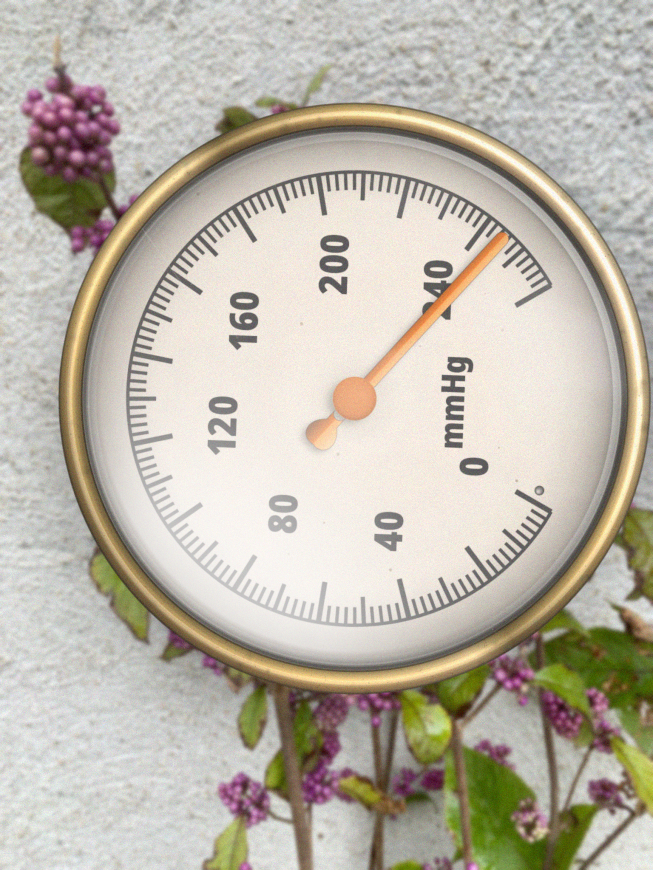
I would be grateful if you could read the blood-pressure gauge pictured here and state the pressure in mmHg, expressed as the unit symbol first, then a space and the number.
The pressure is mmHg 245
